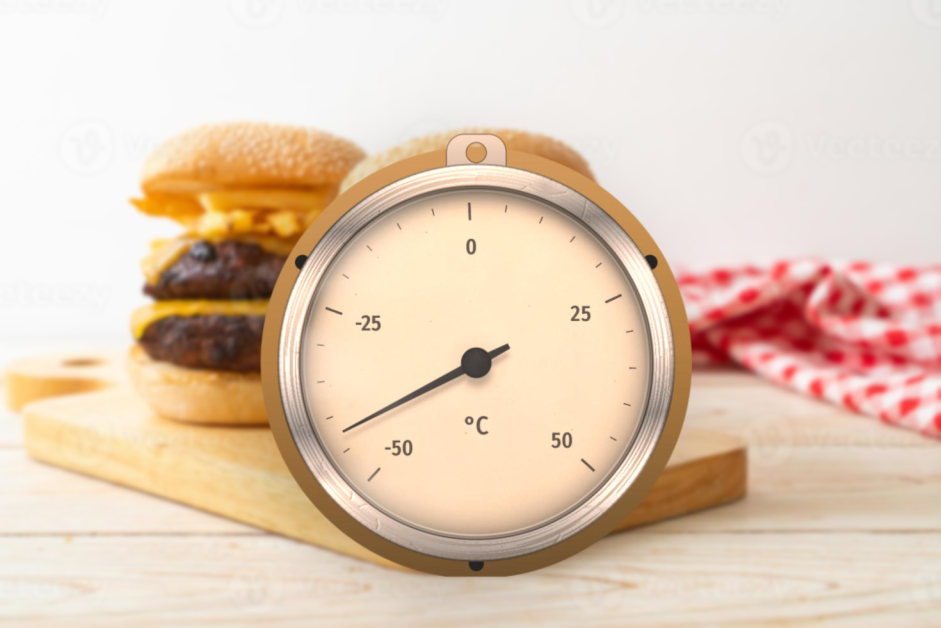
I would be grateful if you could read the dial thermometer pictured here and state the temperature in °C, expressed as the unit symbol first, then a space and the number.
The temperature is °C -42.5
